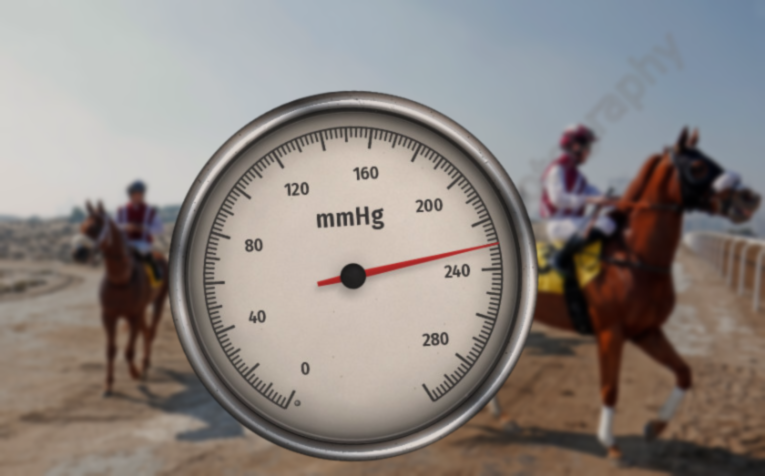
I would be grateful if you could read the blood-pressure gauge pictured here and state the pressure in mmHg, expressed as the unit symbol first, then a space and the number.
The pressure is mmHg 230
